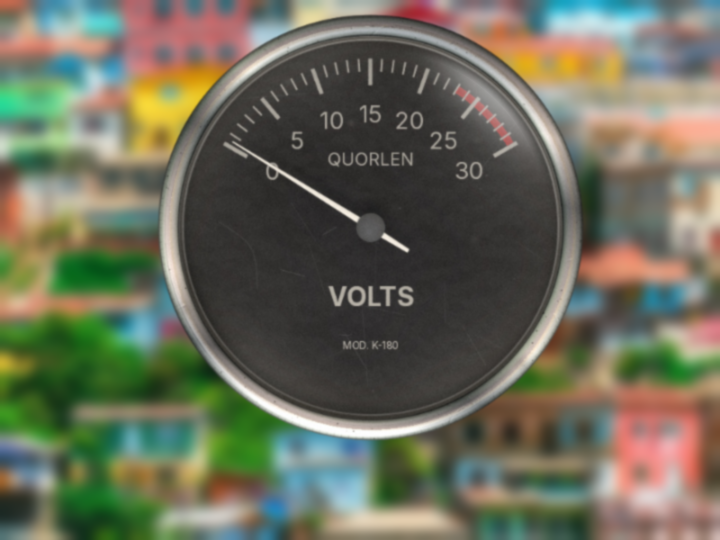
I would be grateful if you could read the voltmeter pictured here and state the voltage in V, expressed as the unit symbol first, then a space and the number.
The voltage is V 0.5
